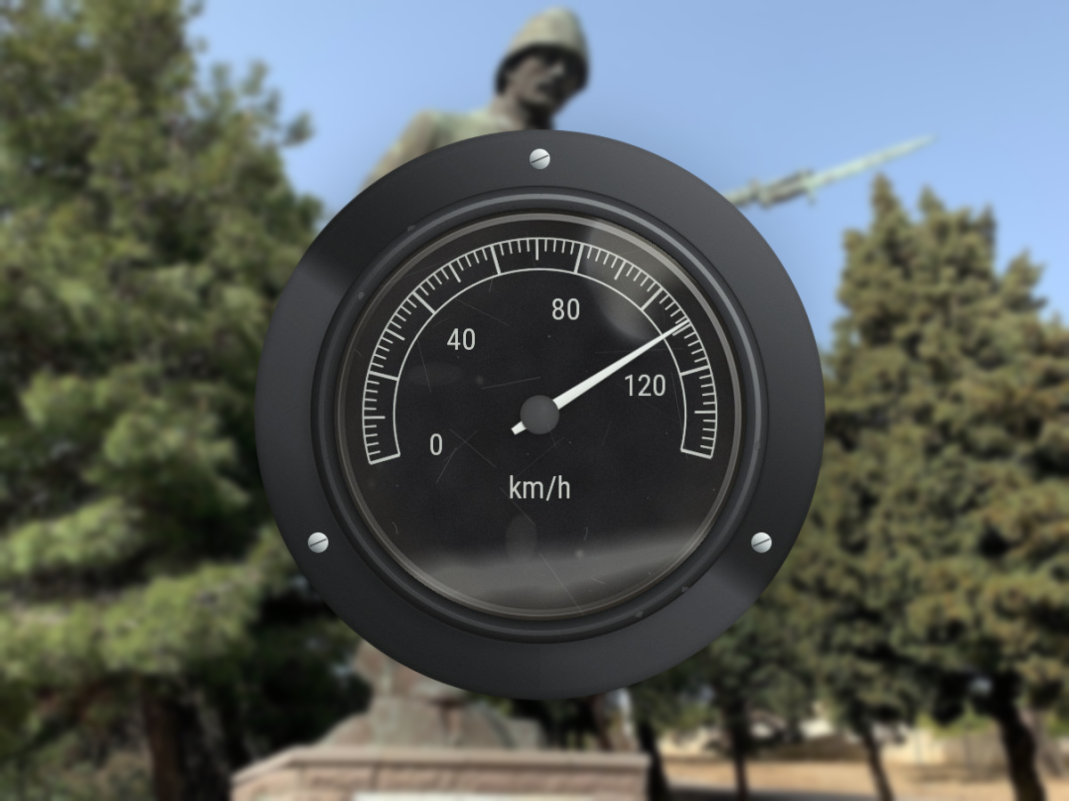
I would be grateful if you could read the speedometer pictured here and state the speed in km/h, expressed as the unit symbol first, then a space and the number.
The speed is km/h 109
